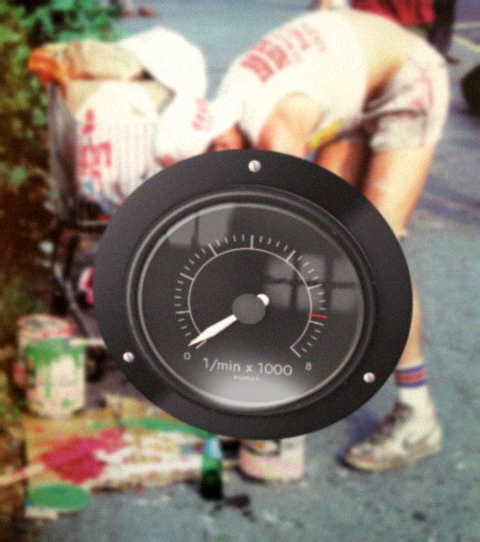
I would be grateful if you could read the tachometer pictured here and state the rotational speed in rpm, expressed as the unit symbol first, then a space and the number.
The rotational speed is rpm 200
